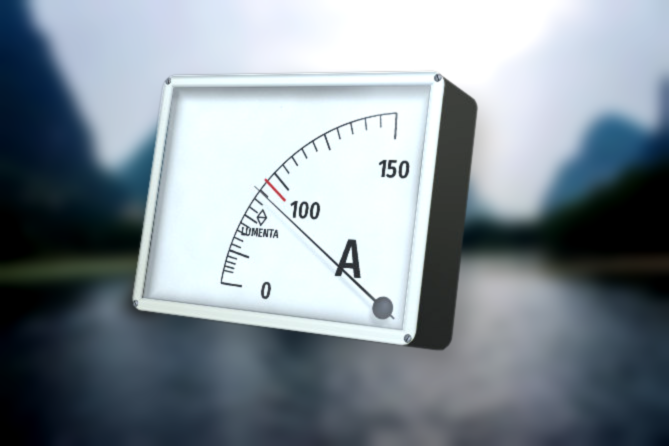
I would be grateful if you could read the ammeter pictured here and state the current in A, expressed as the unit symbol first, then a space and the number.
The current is A 90
